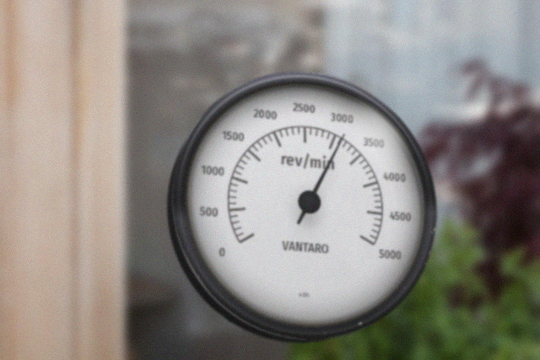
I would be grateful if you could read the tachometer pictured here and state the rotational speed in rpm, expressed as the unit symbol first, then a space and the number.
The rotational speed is rpm 3100
